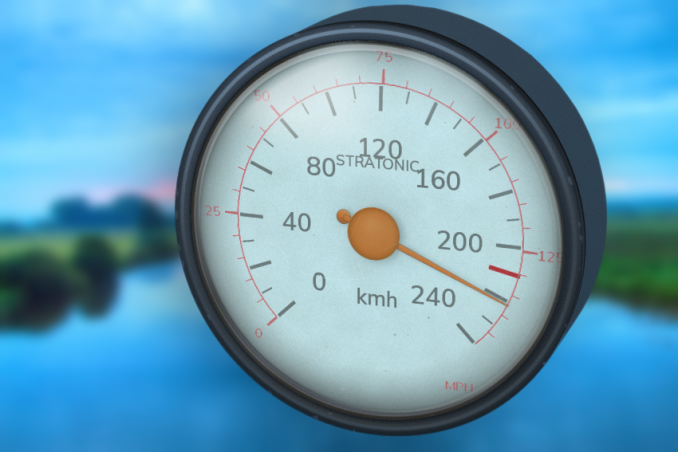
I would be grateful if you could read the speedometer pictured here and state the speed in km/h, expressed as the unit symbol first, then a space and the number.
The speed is km/h 220
